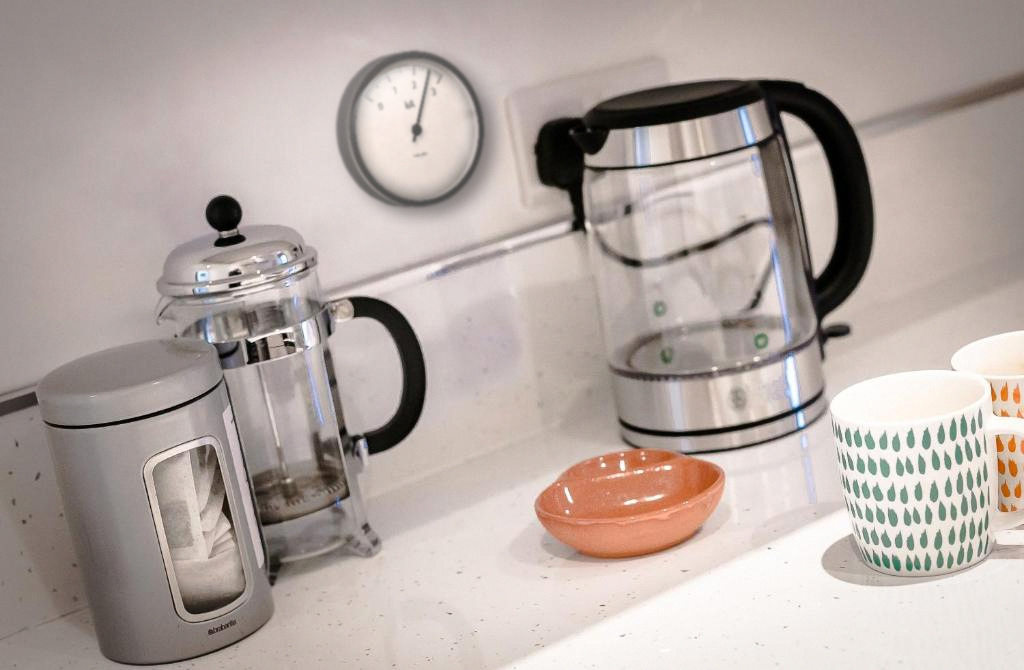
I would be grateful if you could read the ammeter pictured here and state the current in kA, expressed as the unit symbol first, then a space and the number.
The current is kA 2.5
